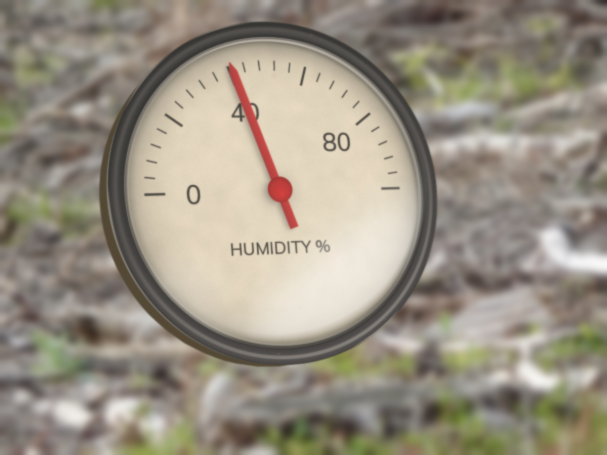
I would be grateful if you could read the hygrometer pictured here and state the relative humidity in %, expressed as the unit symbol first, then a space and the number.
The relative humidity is % 40
